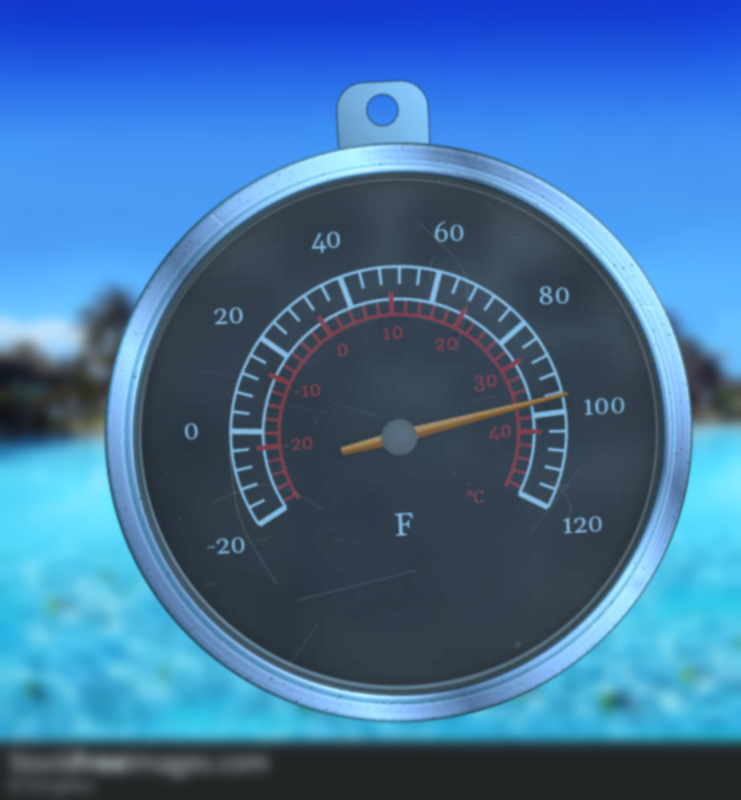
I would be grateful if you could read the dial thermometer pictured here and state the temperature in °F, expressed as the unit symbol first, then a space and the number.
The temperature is °F 96
